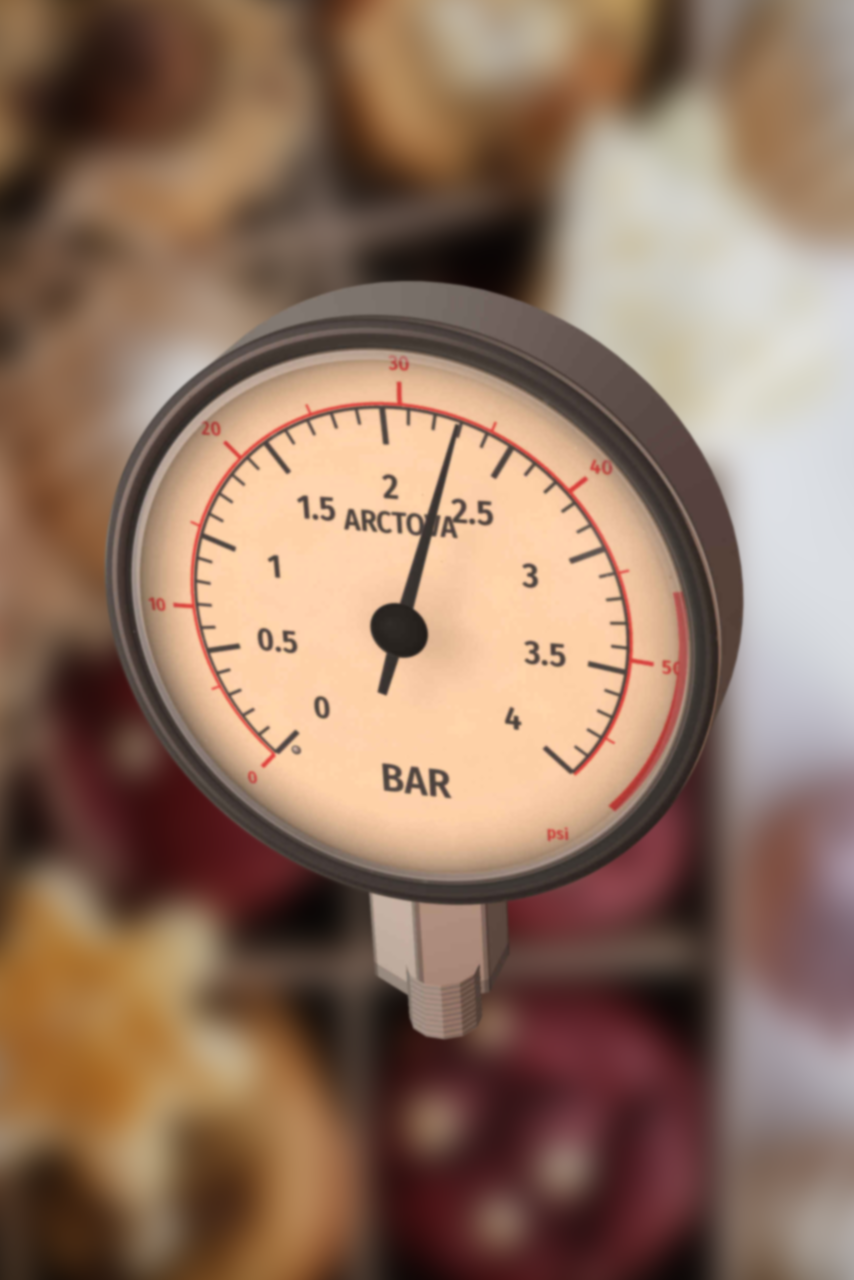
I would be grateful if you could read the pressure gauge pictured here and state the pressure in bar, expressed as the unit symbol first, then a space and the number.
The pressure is bar 2.3
